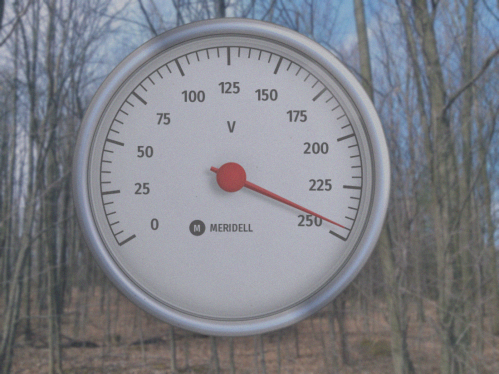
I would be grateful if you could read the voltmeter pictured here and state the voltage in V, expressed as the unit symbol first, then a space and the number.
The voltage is V 245
